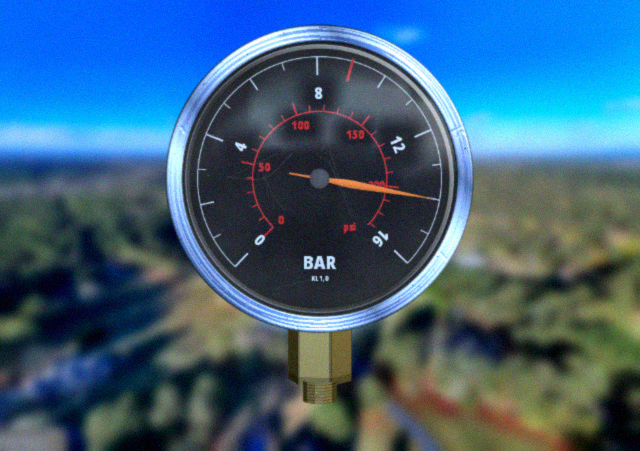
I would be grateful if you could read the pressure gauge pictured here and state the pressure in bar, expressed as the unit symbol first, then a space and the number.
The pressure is bar 14
